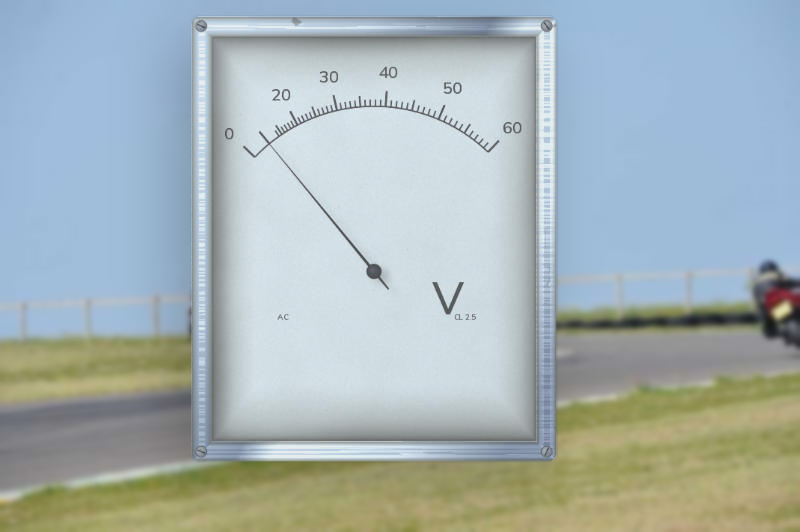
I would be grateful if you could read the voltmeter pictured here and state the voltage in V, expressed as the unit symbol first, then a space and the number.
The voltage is V 10
